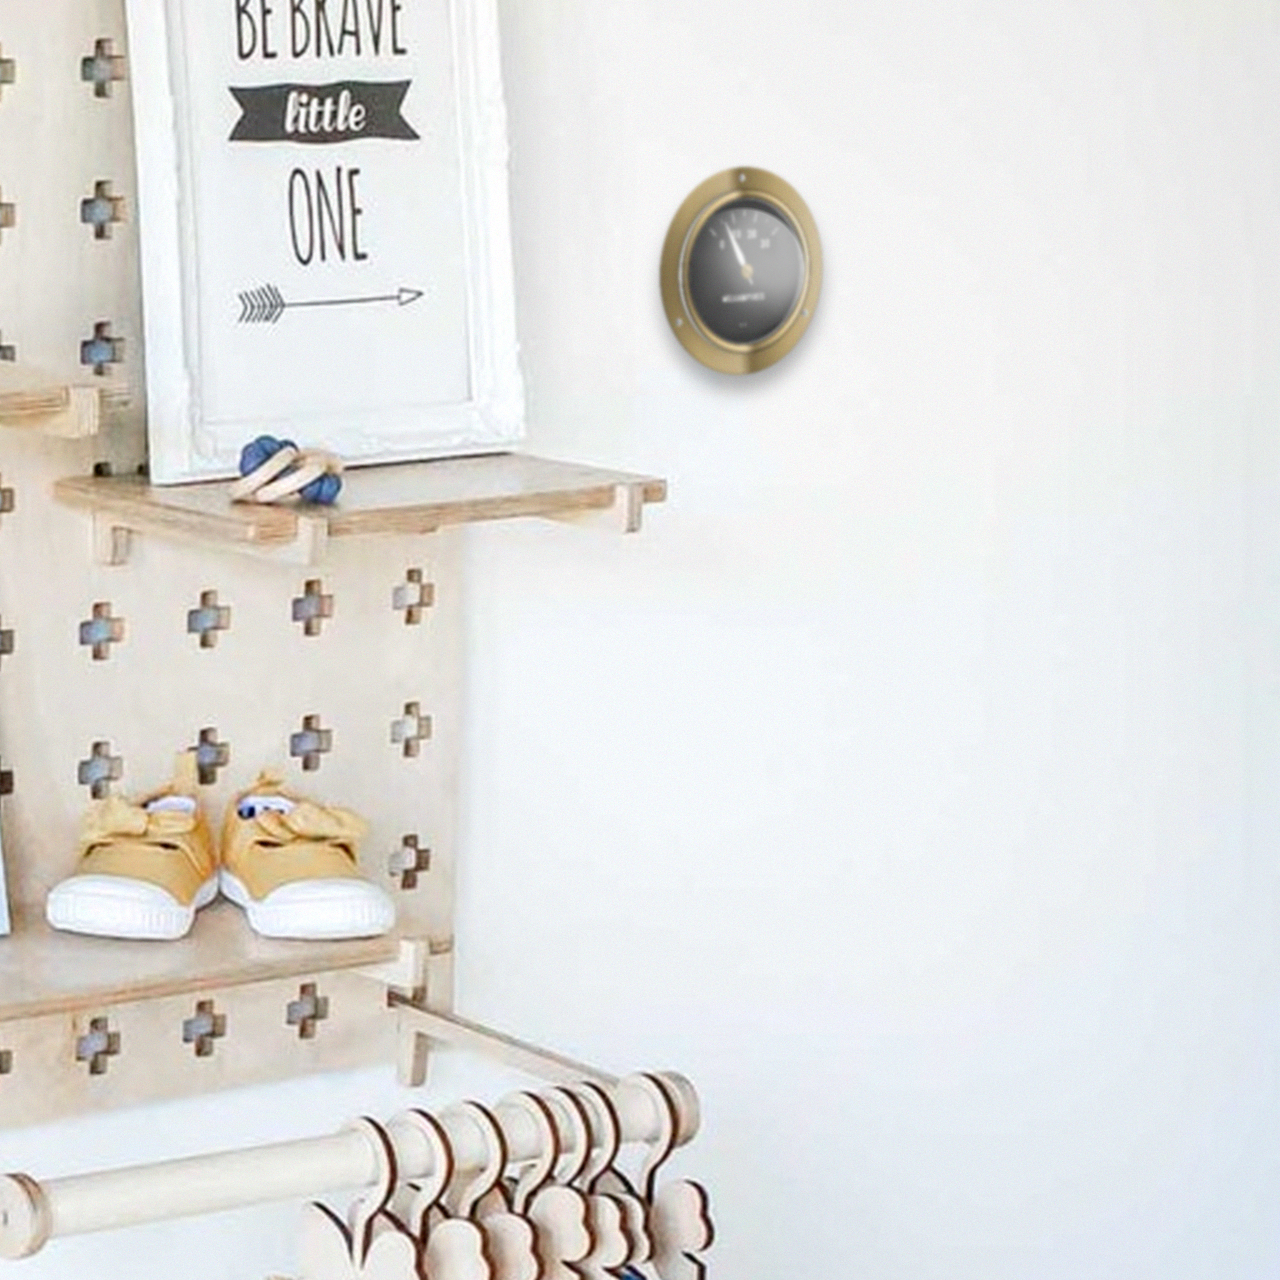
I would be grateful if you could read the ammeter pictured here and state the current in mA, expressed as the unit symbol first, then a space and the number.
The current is mA 5
